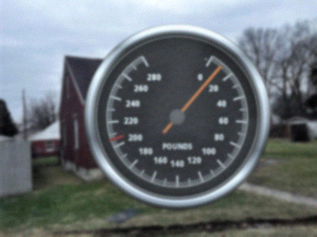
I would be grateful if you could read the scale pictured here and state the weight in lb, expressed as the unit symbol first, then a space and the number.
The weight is lb 10
